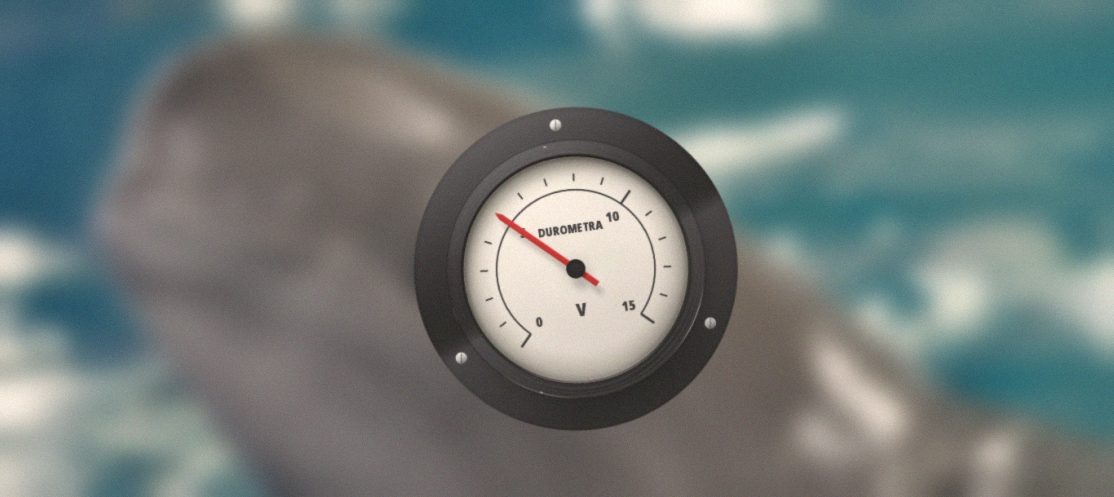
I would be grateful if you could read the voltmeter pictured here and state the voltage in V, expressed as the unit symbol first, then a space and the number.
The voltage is V 5
